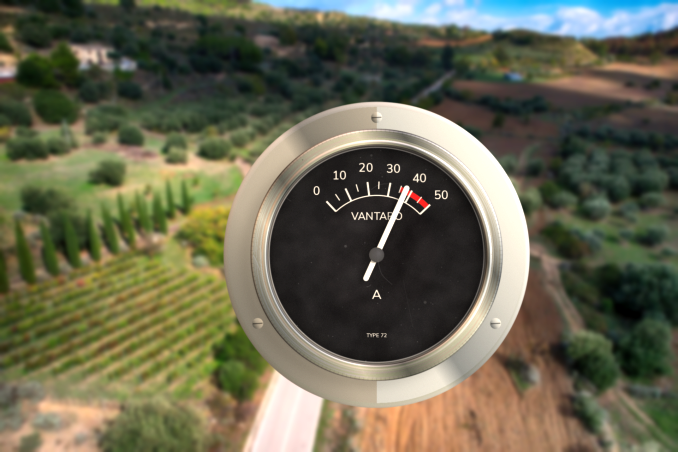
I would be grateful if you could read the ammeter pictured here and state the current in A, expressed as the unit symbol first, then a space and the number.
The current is A 37.5
